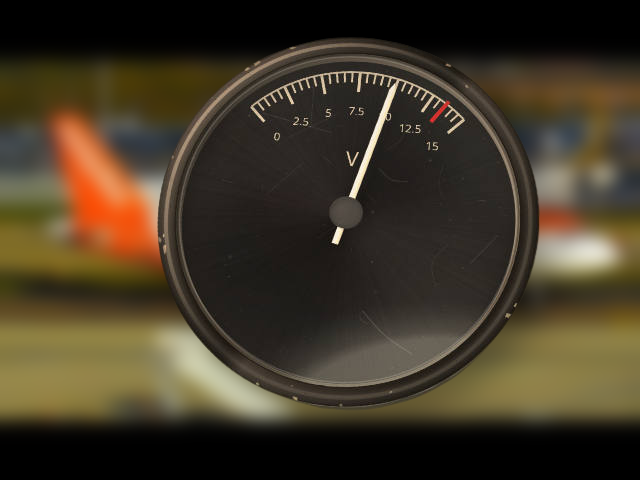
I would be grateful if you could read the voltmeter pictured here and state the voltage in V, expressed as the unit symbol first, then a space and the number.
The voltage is V 10
